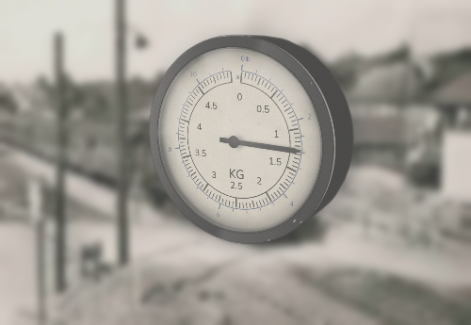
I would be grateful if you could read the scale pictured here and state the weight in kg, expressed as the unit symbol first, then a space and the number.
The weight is kg 1.25
